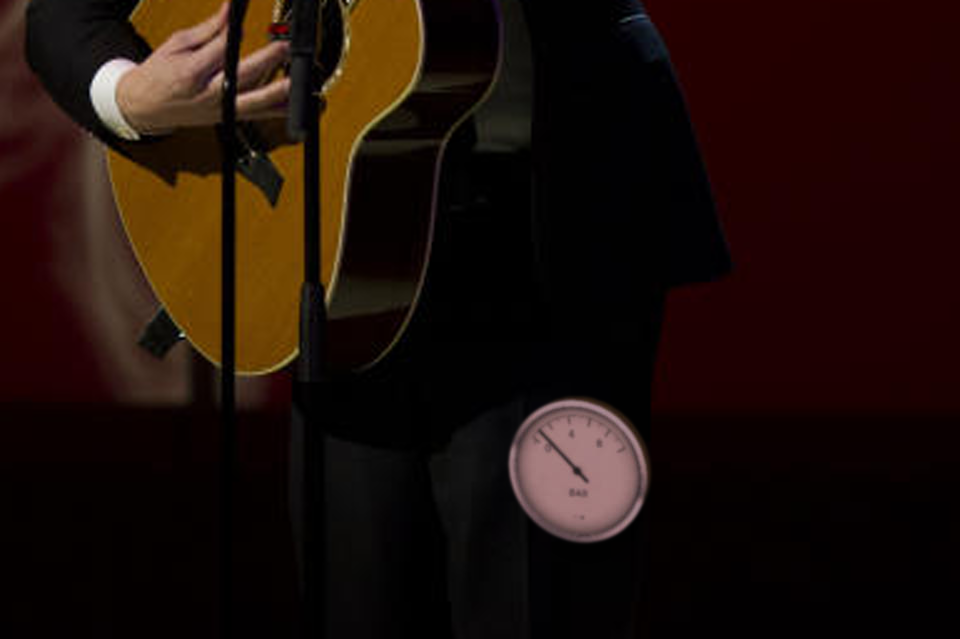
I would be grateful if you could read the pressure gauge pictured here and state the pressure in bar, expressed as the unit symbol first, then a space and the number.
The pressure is bar 1
